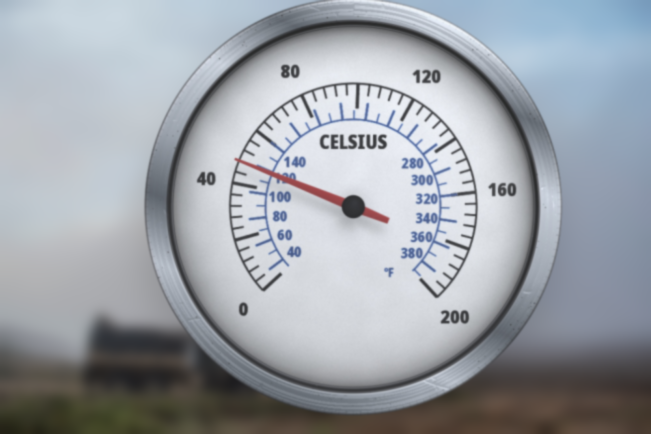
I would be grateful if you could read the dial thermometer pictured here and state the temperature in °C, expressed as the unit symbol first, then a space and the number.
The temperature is °C 48
